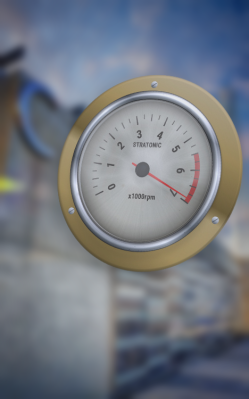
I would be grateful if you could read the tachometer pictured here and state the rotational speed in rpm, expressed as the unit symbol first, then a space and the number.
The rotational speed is rpm 6875
